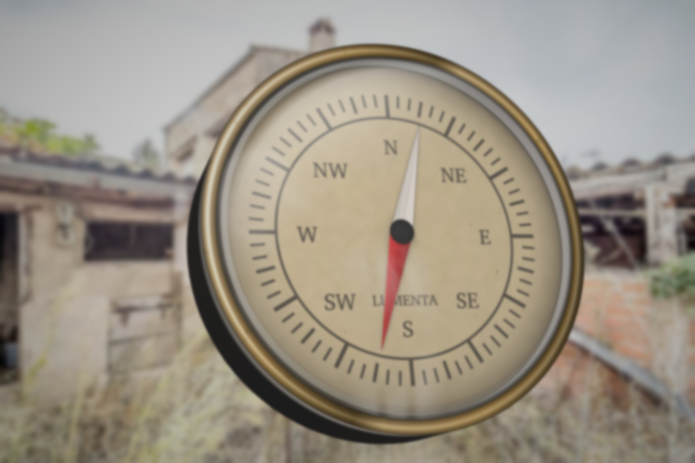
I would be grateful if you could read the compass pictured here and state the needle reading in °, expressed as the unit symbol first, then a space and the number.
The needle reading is ° 195
